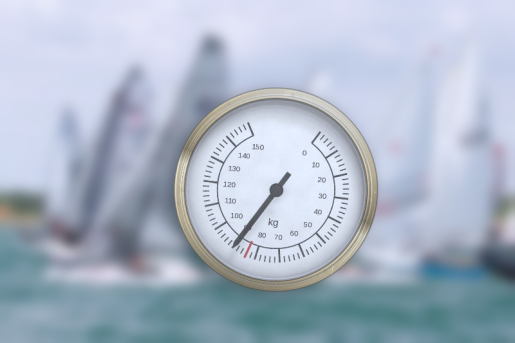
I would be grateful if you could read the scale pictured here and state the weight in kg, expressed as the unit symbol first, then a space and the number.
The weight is kg 90
